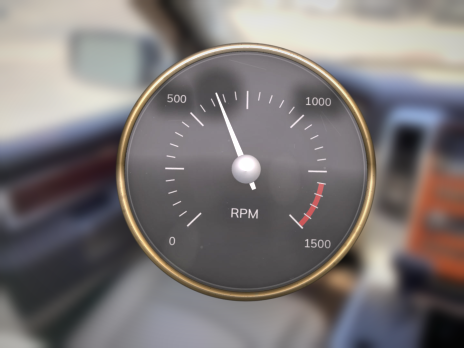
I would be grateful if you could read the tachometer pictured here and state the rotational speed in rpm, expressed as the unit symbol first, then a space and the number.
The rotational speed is rpm 625
